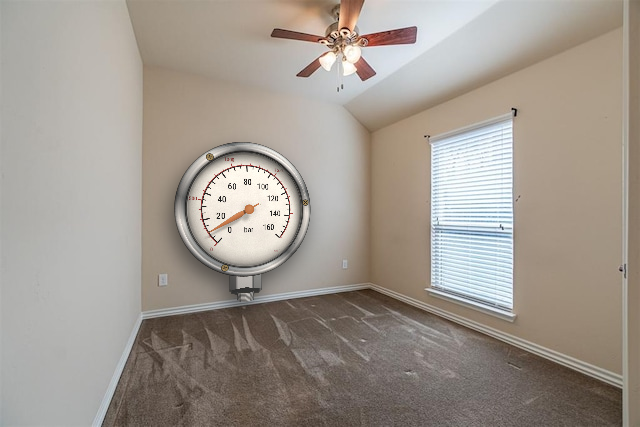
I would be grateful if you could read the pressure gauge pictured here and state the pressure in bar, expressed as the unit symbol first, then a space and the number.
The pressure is bar 10
